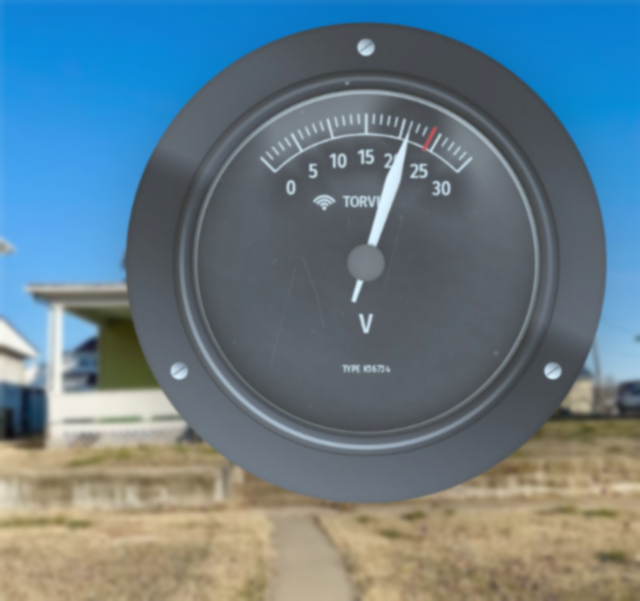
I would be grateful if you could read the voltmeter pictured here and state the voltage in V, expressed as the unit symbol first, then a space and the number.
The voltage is V 21
